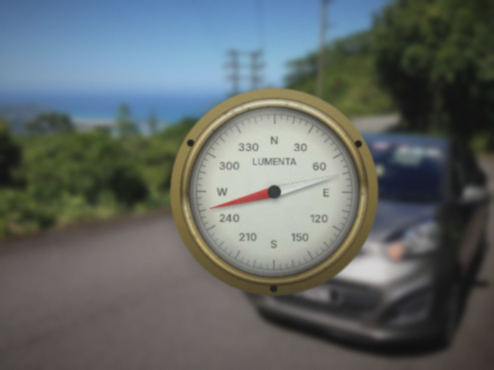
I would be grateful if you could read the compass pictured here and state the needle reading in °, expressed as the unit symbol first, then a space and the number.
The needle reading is ° 255
